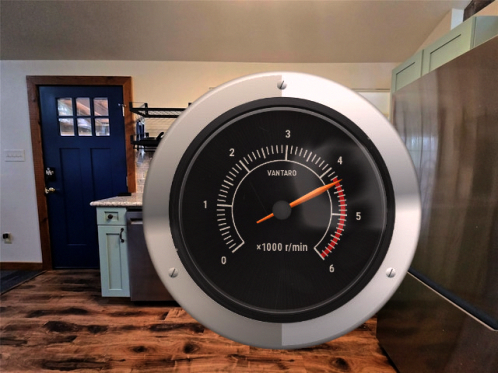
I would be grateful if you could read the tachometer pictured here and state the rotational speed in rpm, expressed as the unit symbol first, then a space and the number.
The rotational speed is rpm 4300
